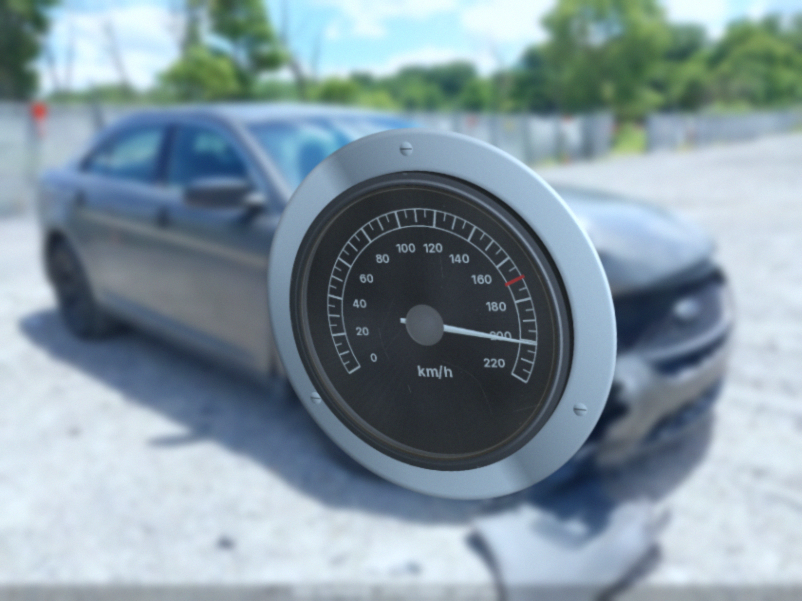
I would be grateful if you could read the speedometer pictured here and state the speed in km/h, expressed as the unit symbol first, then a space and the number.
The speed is km/h 200
